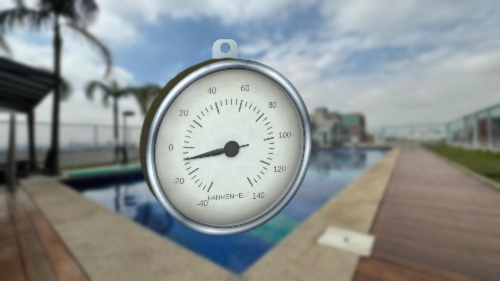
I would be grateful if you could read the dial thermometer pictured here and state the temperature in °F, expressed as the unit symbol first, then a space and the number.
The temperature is °F -8
